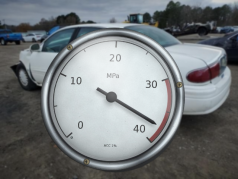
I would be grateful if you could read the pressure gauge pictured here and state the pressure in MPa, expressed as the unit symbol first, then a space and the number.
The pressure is MPa 37.5
